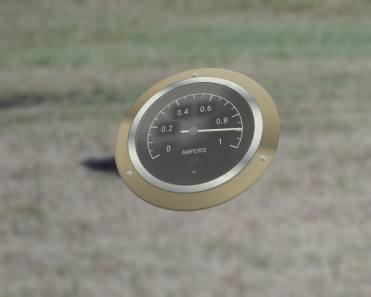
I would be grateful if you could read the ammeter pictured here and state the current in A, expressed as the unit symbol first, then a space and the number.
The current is A 0.9
